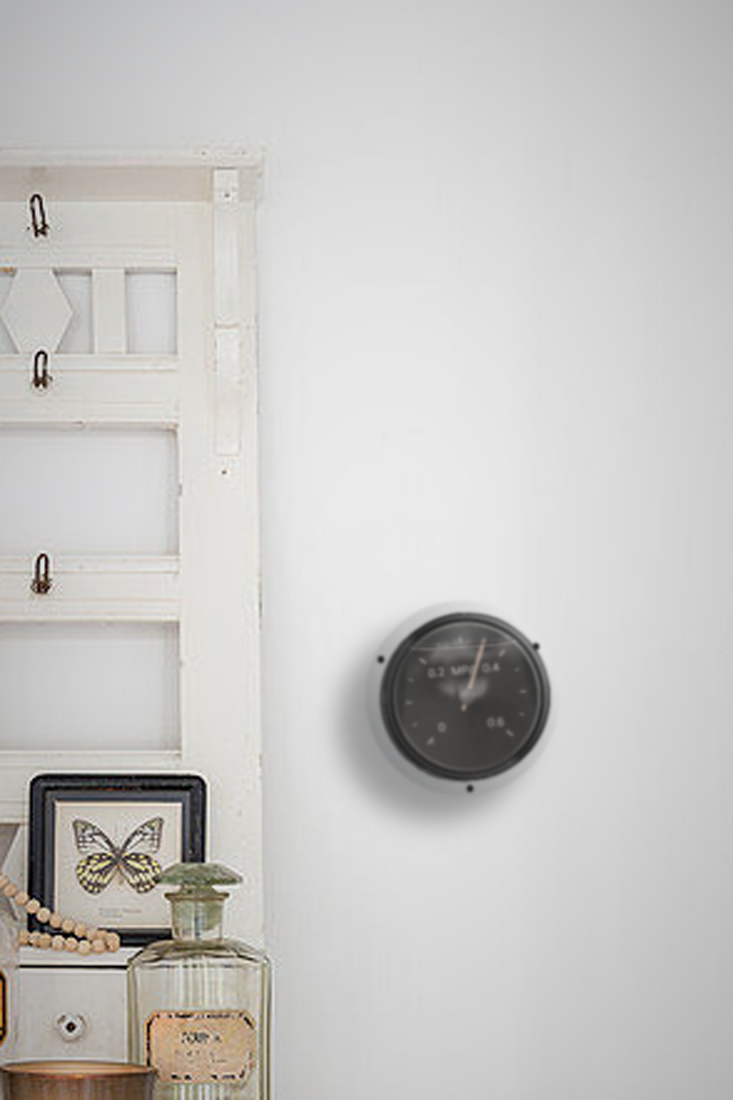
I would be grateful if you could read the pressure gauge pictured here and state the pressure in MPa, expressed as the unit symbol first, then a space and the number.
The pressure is MPa 0.35
